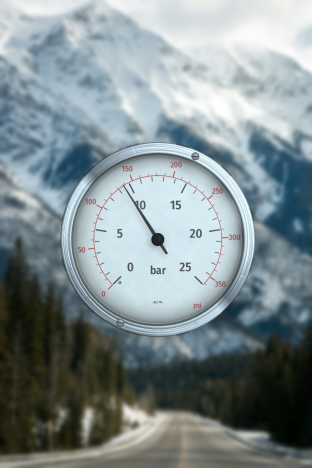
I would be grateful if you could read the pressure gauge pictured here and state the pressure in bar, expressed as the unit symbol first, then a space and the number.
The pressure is bar 9.5
